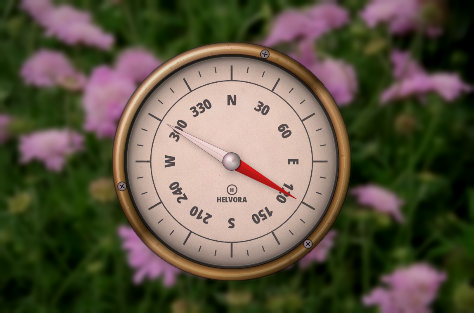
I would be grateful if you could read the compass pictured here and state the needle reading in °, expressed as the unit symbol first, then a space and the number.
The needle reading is ° 120
